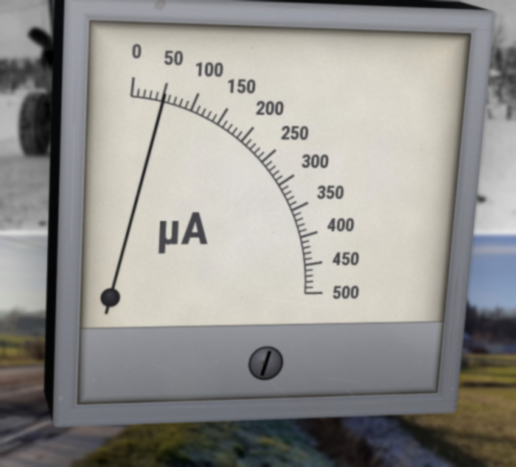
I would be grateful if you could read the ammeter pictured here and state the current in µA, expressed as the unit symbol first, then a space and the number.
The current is µA 50
